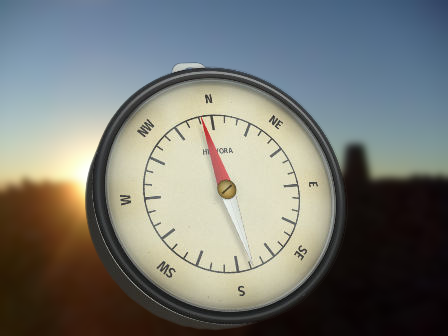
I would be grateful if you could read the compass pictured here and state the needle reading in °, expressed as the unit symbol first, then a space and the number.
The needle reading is ° 350
